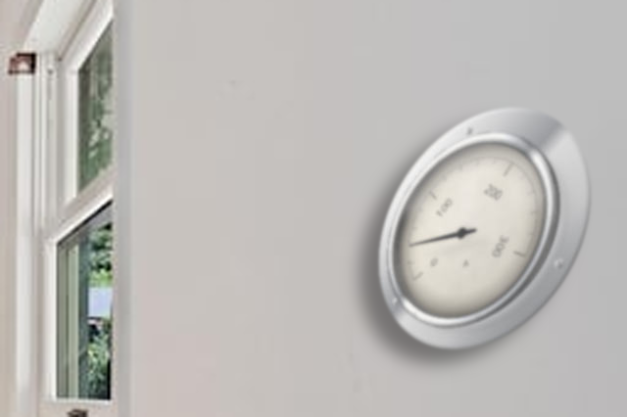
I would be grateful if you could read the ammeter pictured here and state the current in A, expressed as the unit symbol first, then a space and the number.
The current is A 40
